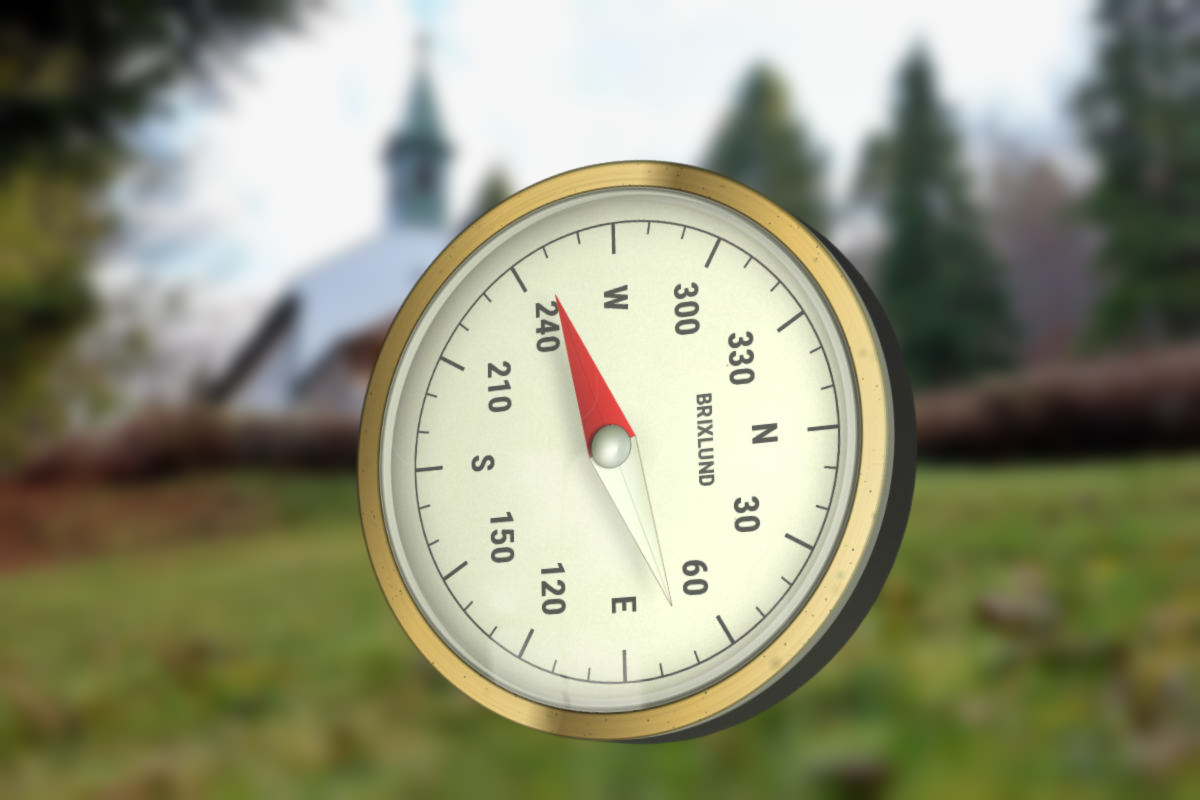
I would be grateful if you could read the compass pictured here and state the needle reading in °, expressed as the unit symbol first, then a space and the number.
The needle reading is ° 250
